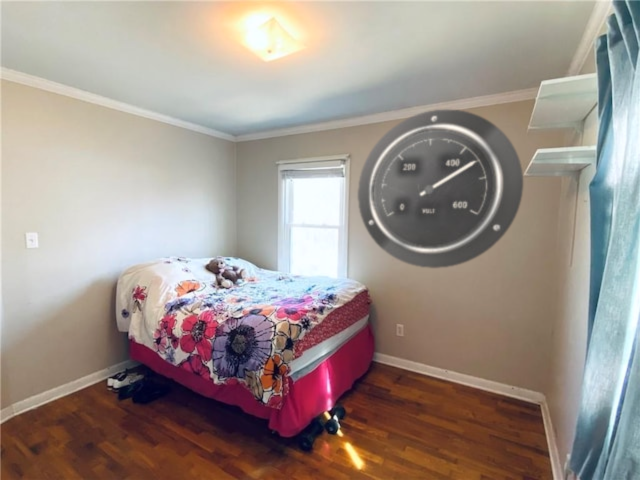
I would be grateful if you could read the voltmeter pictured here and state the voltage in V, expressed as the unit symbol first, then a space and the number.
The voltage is V 450
